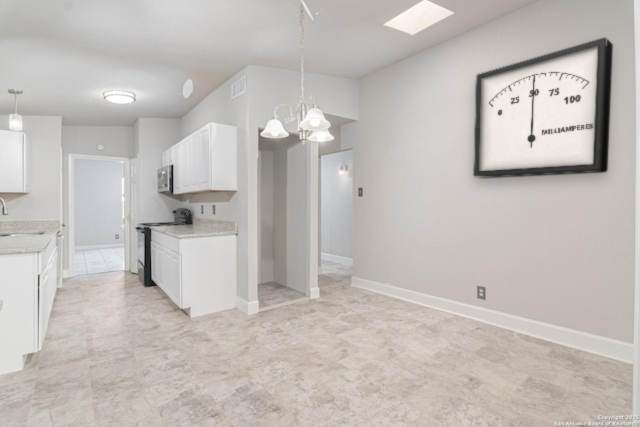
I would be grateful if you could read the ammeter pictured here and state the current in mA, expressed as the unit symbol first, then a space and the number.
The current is mA 50
